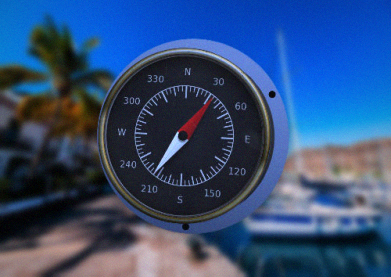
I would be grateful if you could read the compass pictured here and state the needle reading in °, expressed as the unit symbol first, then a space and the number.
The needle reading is ° 35
